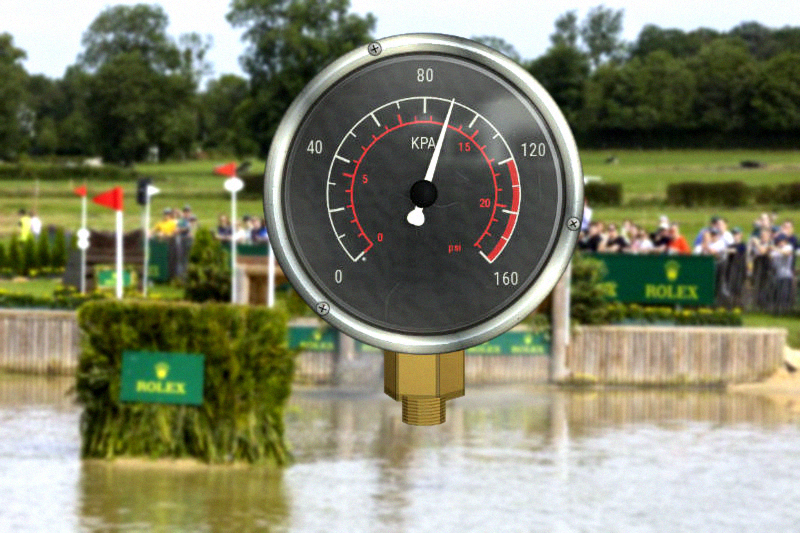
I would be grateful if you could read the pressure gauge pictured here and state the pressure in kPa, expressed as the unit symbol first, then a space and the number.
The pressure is kPa 90
